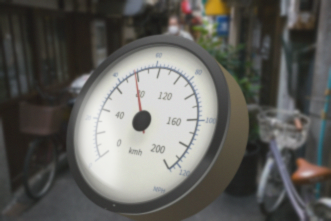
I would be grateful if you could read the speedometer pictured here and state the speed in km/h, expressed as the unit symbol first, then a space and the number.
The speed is km/h 80
